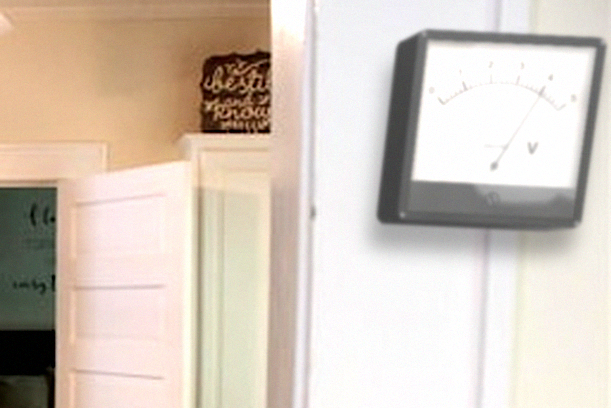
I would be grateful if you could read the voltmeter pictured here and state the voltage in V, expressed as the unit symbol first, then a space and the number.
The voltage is V 4
